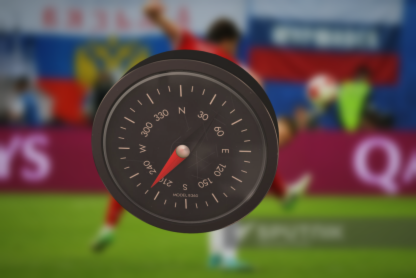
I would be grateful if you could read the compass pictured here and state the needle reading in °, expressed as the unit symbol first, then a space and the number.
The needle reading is ° 220
